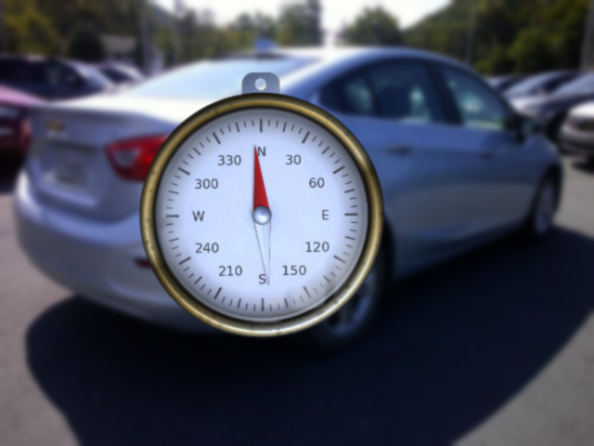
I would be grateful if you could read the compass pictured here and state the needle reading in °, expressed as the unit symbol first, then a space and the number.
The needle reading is ° 355
